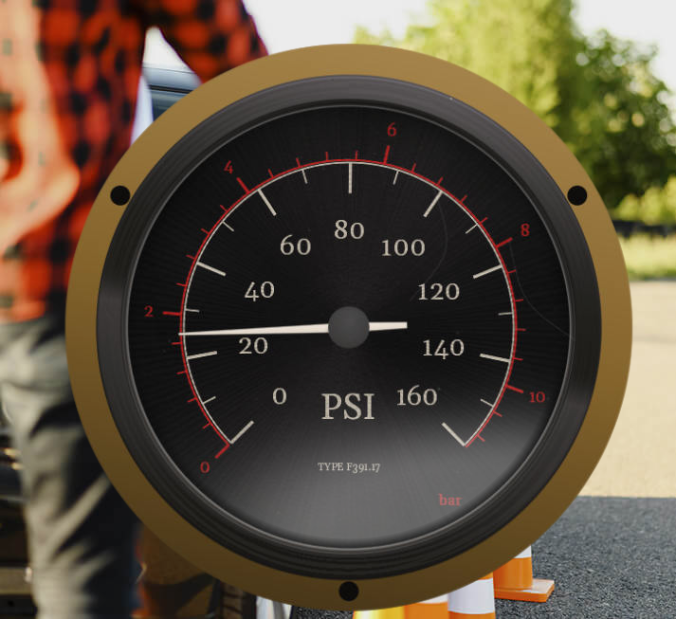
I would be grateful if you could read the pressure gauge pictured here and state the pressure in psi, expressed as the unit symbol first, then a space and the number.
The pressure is psi 25
